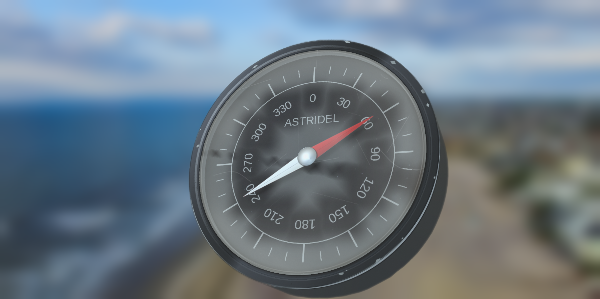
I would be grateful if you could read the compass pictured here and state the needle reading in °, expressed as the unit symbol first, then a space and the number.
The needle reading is ° 60
